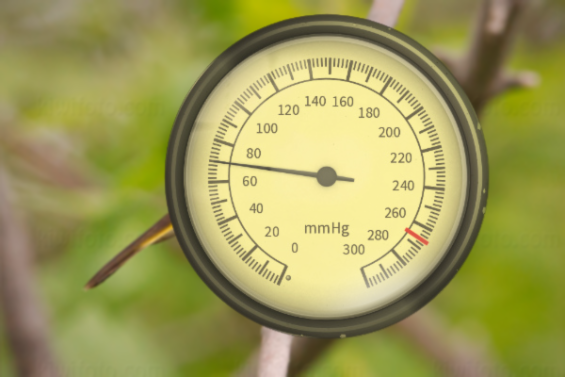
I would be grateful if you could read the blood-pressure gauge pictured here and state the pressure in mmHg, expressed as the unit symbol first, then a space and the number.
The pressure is mmHg 70
